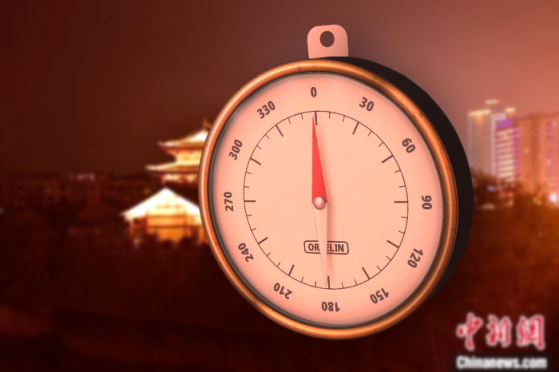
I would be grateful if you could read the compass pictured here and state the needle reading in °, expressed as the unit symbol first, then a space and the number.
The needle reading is ° 0
